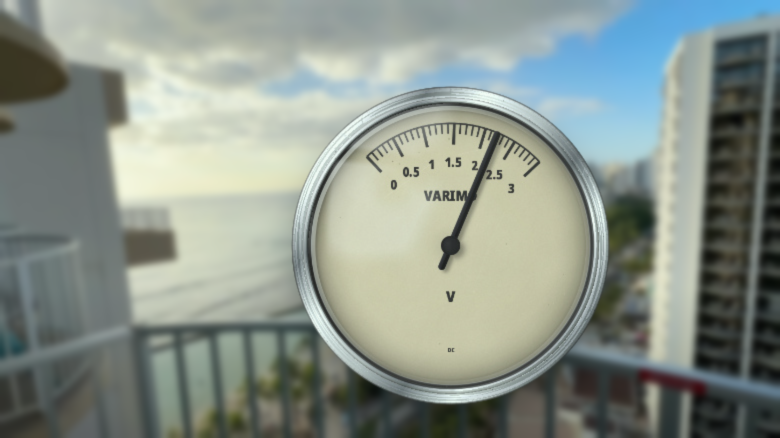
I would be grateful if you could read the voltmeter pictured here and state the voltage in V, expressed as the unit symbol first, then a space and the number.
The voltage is V 2.2
